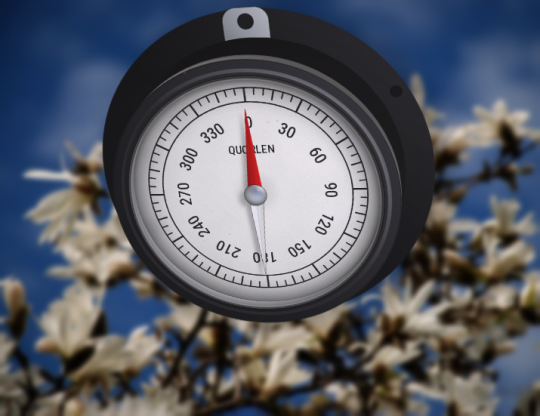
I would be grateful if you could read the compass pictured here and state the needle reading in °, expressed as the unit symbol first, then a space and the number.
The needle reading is ° 0
